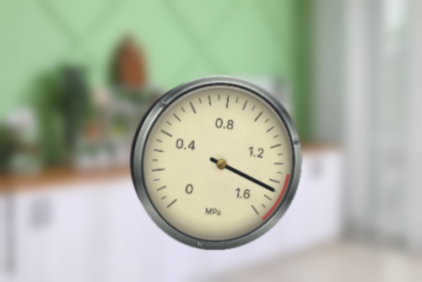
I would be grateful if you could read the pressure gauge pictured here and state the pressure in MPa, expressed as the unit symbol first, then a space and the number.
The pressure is MPa 1.45
